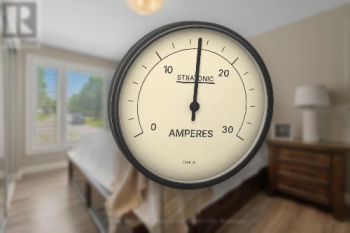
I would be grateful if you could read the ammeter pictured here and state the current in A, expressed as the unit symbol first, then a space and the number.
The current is A 15
